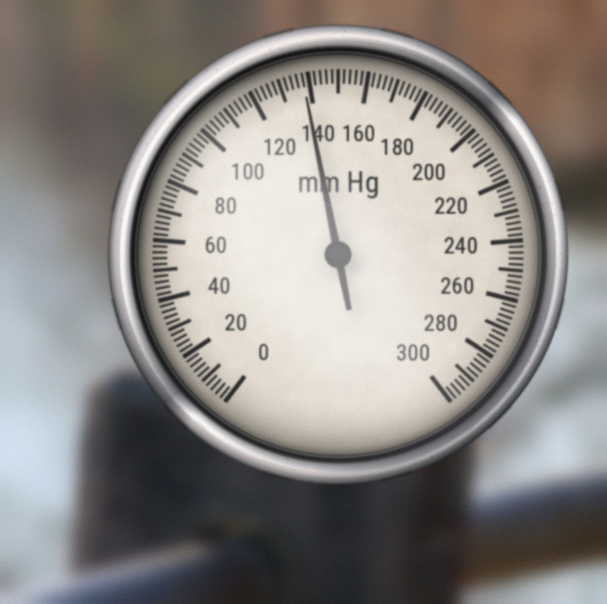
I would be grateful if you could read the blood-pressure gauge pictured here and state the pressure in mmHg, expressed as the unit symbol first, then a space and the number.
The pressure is mmHg 138
